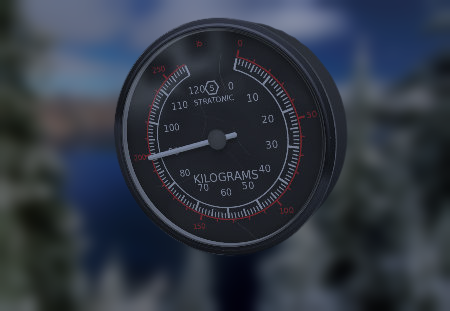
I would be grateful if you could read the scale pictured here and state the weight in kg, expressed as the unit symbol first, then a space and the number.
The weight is kg 90
